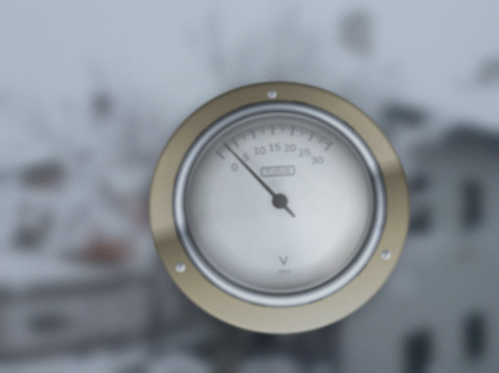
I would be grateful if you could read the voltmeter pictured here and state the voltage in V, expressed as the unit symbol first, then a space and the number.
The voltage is V 2.5
